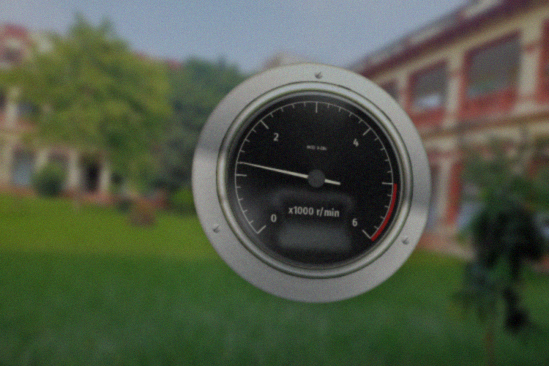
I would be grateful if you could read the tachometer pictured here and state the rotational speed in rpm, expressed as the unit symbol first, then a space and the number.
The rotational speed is rpm 1200
